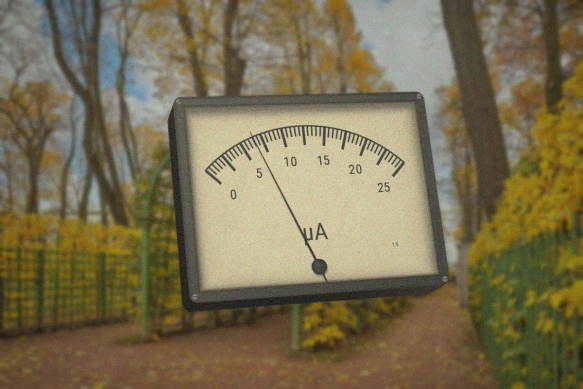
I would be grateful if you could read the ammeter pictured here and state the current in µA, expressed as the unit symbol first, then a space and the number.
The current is µA 6.5
